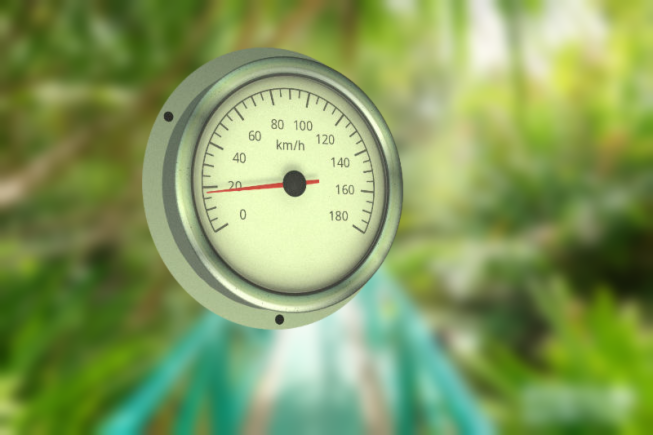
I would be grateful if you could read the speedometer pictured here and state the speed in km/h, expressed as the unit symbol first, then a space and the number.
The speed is km/h 17.5
